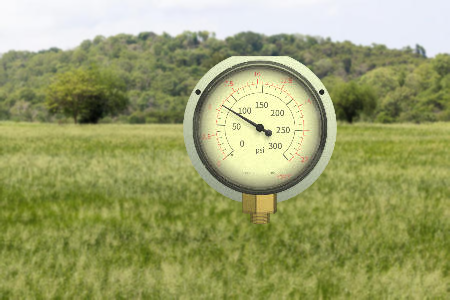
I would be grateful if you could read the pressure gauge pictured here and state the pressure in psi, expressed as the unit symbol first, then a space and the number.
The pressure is psi 80
